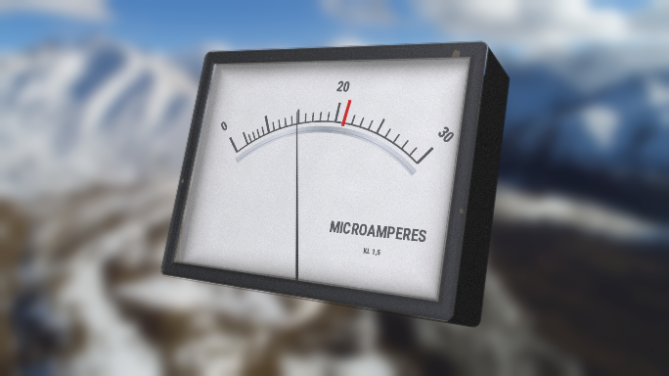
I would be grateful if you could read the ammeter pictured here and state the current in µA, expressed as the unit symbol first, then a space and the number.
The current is µA 15
